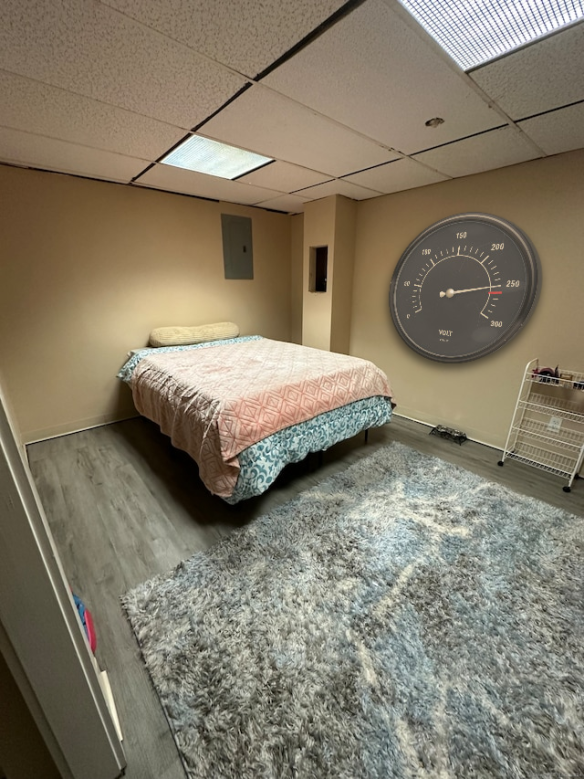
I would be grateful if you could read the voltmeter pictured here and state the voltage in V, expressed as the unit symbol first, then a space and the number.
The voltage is V 250
